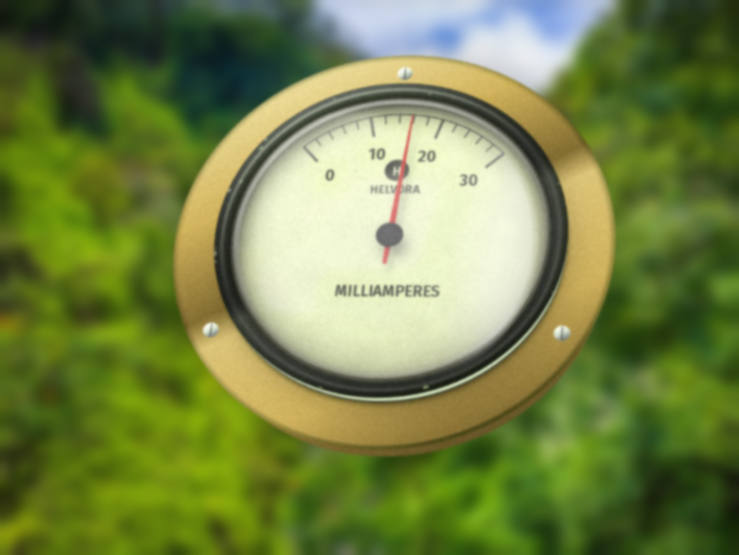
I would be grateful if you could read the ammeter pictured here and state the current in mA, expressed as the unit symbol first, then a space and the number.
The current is mA 16
